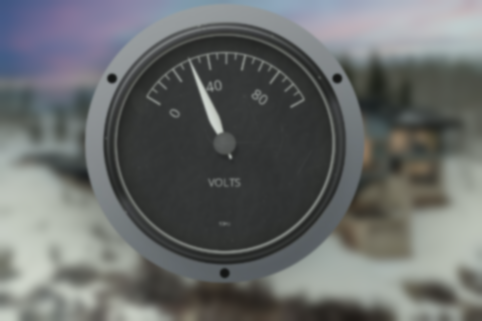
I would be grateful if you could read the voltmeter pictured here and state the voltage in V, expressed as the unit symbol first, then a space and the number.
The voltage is V 30
